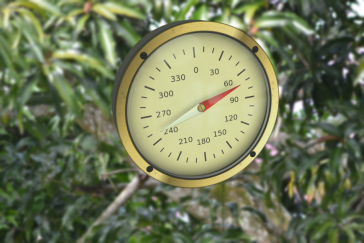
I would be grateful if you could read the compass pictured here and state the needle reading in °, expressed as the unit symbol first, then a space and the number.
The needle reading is ° 70
